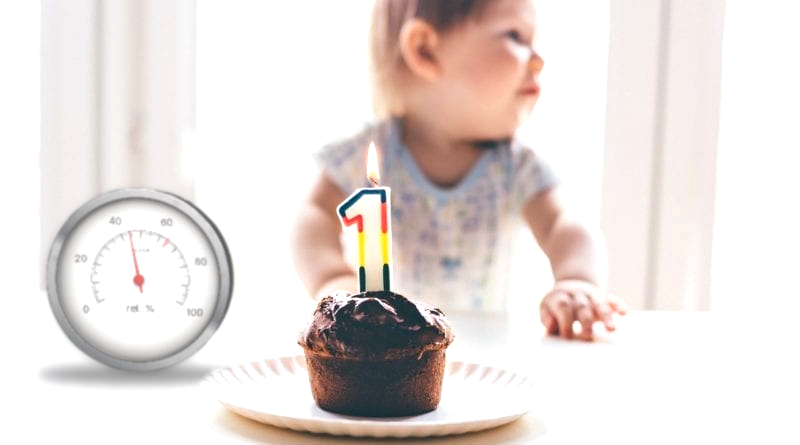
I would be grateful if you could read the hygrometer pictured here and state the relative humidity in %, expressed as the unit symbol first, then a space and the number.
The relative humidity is % 45
